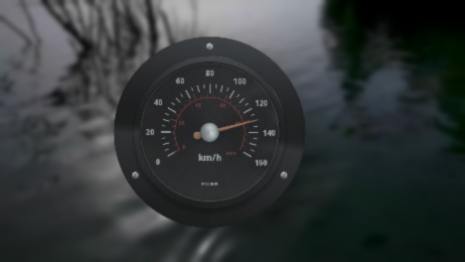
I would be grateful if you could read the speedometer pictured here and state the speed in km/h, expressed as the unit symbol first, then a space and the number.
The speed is km/h 130
